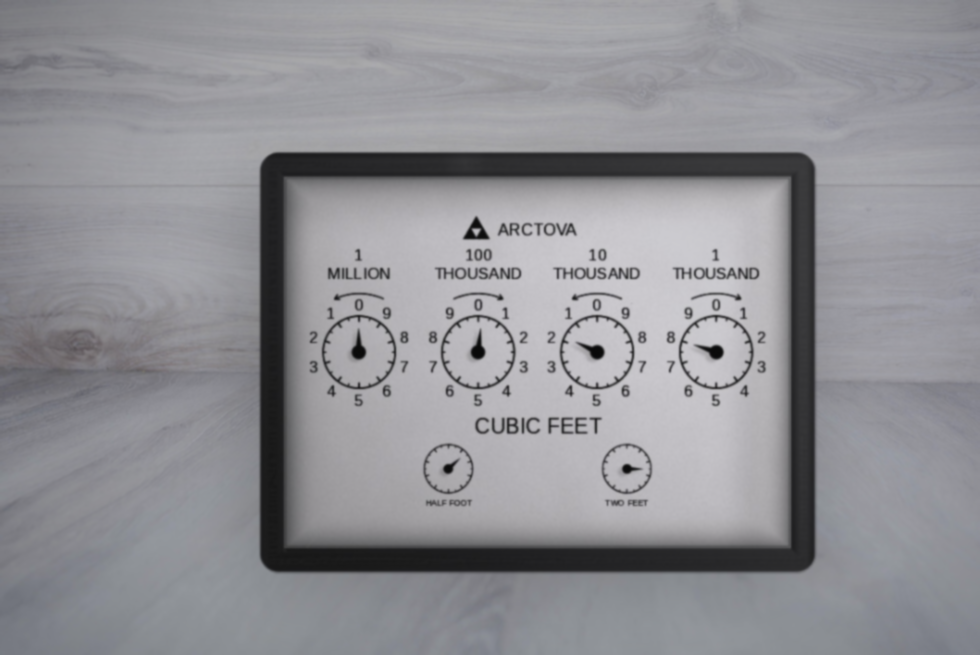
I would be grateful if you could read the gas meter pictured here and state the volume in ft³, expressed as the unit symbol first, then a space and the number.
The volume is ft³ 1800
